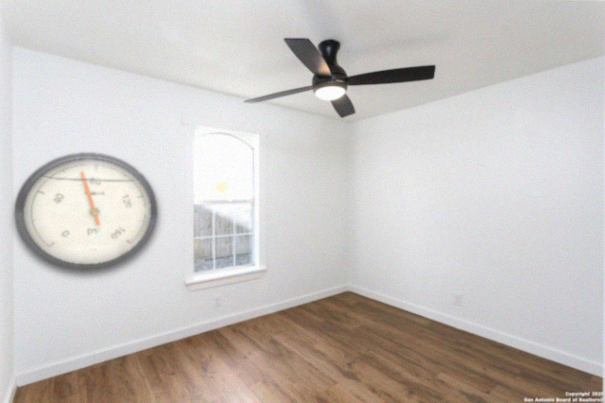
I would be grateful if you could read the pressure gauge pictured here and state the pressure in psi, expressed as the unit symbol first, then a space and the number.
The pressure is psi 70
